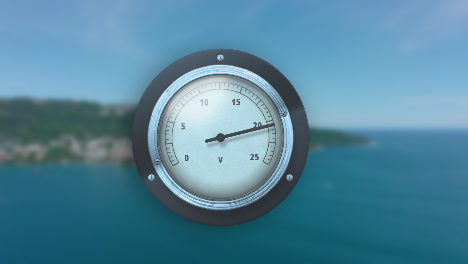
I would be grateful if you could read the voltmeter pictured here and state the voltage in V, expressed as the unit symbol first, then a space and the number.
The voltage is V 20.5
